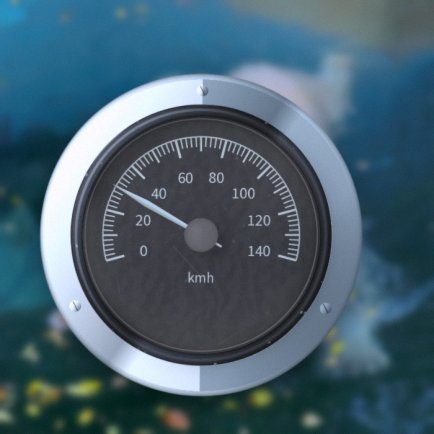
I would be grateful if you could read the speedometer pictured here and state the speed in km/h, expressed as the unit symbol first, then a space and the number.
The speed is km/h 30
